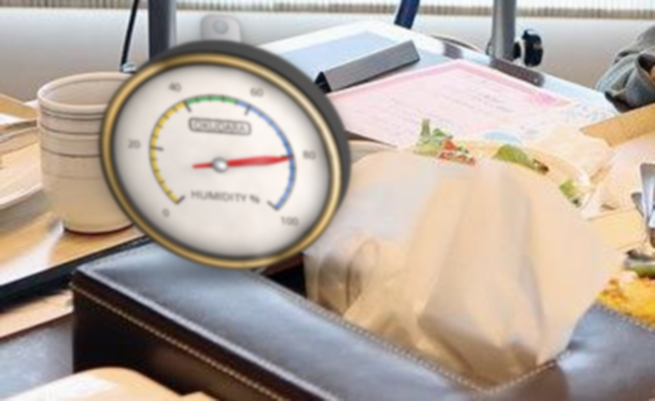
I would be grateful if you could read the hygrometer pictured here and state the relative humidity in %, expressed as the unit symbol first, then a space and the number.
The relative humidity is % 80
